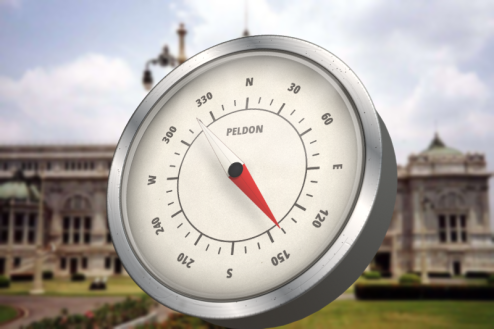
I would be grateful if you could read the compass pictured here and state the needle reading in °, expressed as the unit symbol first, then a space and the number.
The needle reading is ° 140
